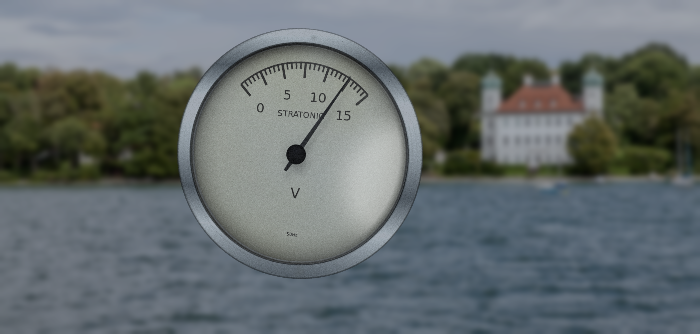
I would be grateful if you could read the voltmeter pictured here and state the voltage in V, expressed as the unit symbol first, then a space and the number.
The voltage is V 12.5
